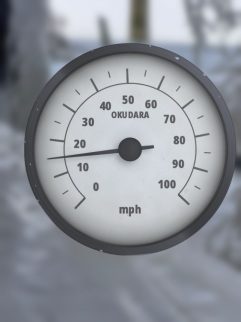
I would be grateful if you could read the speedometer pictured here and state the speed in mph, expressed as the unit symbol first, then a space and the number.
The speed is mph 15
